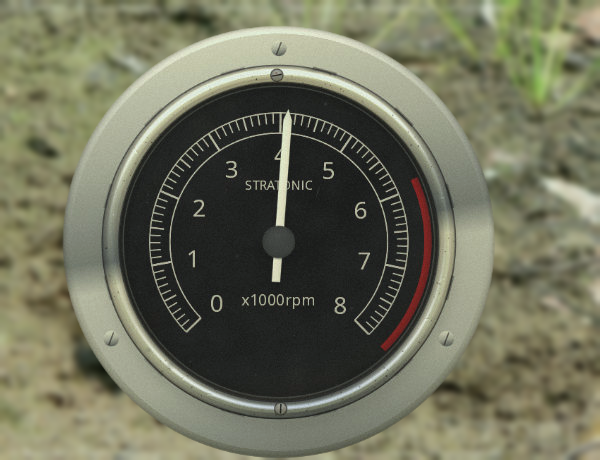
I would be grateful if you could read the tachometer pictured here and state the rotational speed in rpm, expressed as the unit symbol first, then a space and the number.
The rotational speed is rpm 4100
